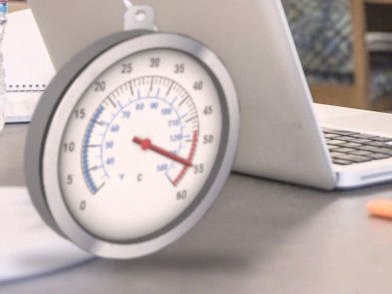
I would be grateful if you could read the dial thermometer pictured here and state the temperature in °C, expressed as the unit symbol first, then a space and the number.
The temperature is °C 55
